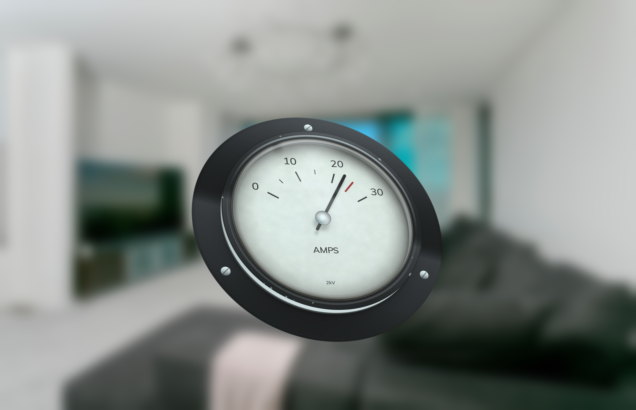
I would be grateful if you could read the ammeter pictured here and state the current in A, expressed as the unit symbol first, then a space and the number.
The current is A 22.5
